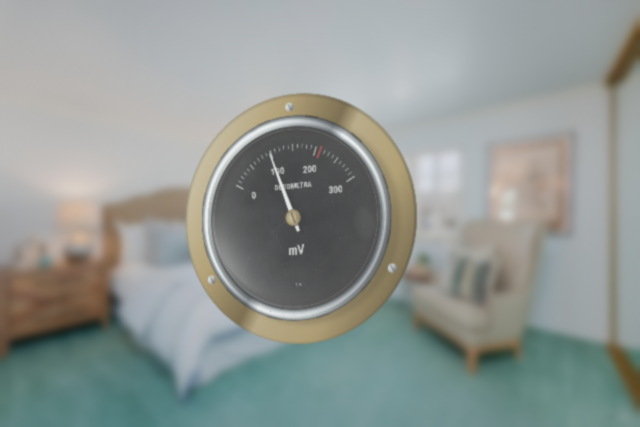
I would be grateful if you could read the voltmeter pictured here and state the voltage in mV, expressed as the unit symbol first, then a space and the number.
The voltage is mV 100
